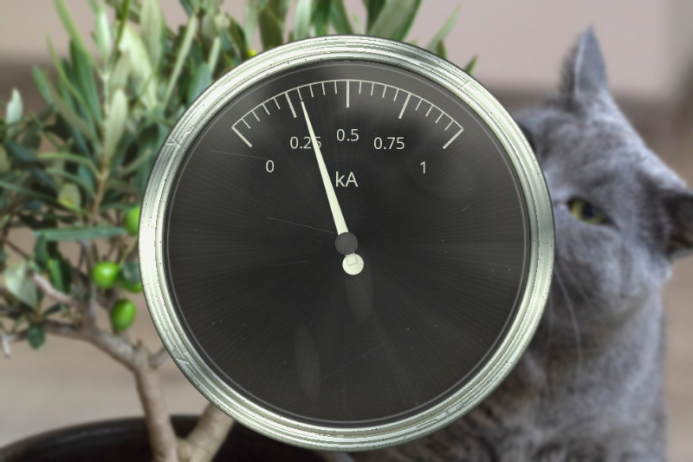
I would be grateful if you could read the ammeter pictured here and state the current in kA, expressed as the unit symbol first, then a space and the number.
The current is kA 0.3
